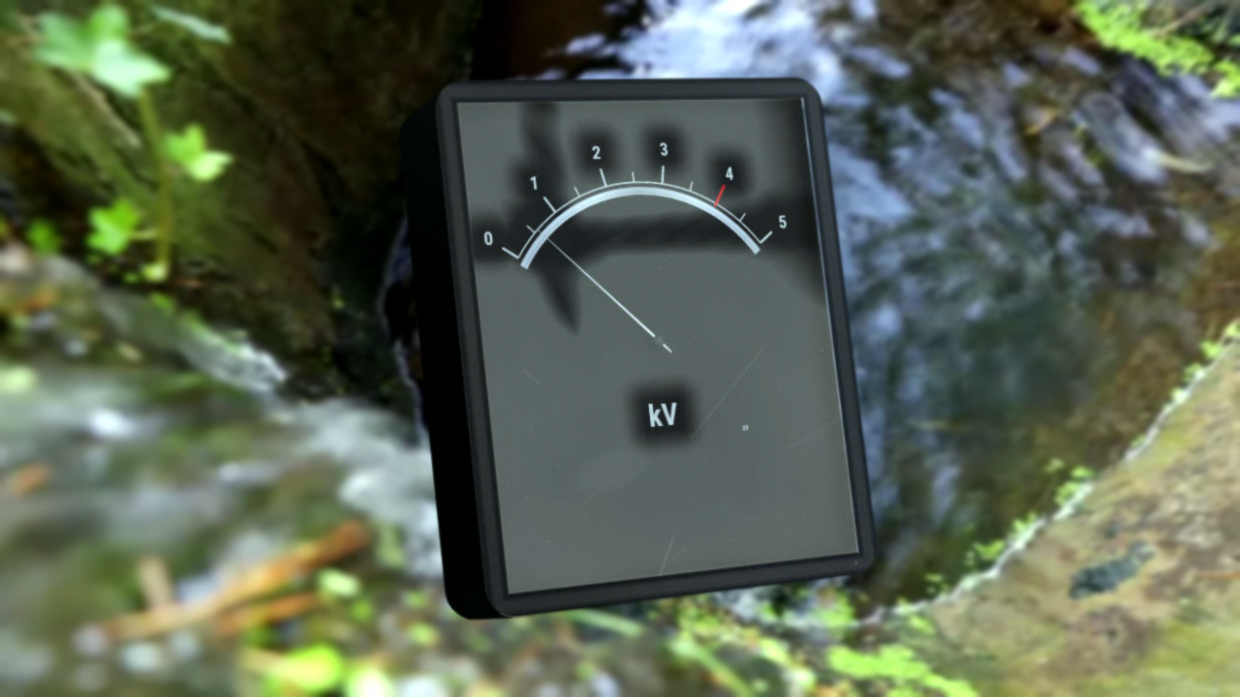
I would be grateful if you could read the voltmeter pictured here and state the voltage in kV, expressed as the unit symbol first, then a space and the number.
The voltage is kV 0.5
